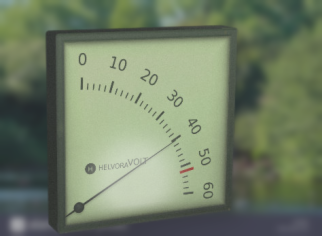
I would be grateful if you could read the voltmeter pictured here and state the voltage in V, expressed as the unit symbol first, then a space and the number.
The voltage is V 40
